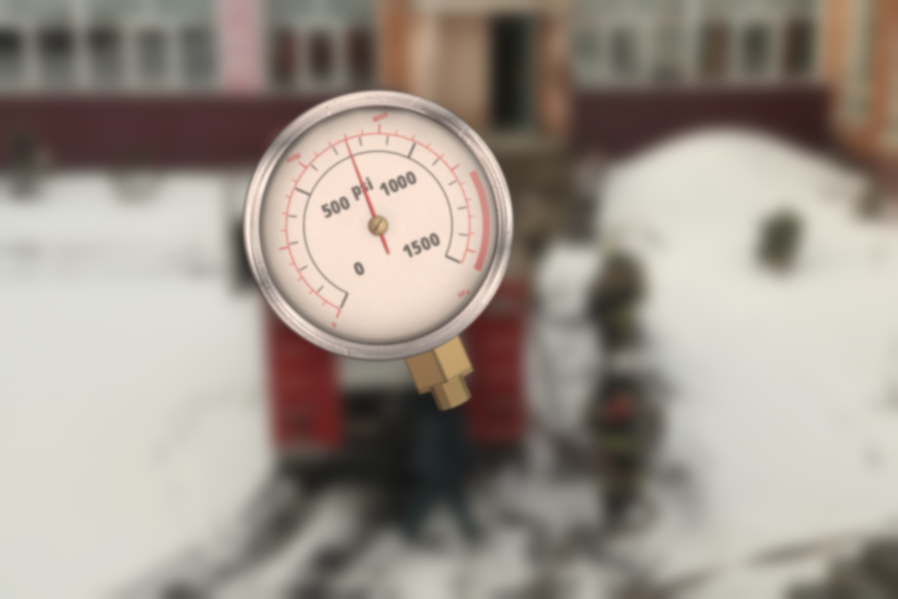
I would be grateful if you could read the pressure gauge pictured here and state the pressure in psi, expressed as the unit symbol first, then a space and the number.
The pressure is psi 750
